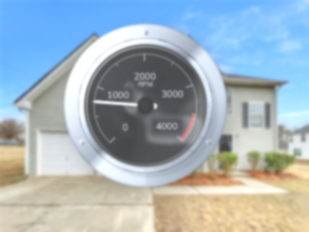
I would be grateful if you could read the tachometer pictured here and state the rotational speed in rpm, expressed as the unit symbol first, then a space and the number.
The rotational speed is rpm 750
